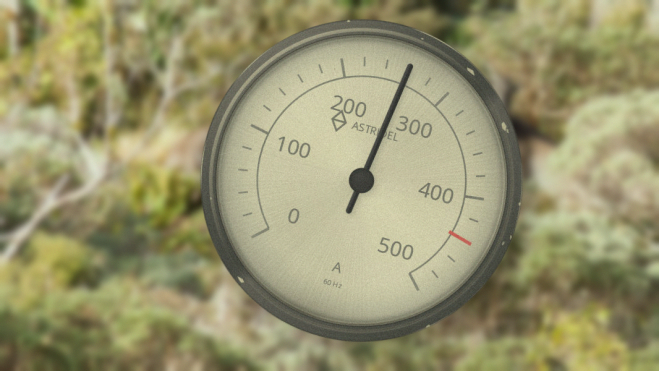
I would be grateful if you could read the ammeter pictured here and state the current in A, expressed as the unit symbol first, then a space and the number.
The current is A 260
